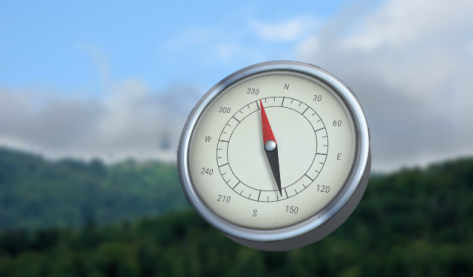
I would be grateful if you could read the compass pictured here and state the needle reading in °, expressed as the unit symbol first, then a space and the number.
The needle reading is ° 335
